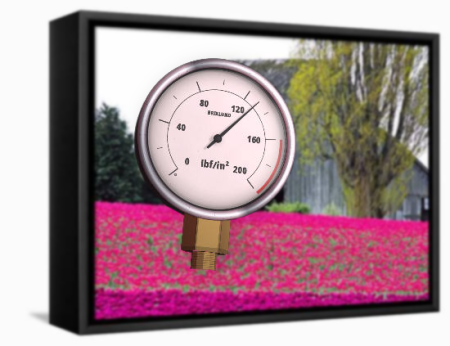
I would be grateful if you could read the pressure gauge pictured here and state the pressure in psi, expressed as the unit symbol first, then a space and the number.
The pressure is psi 130
